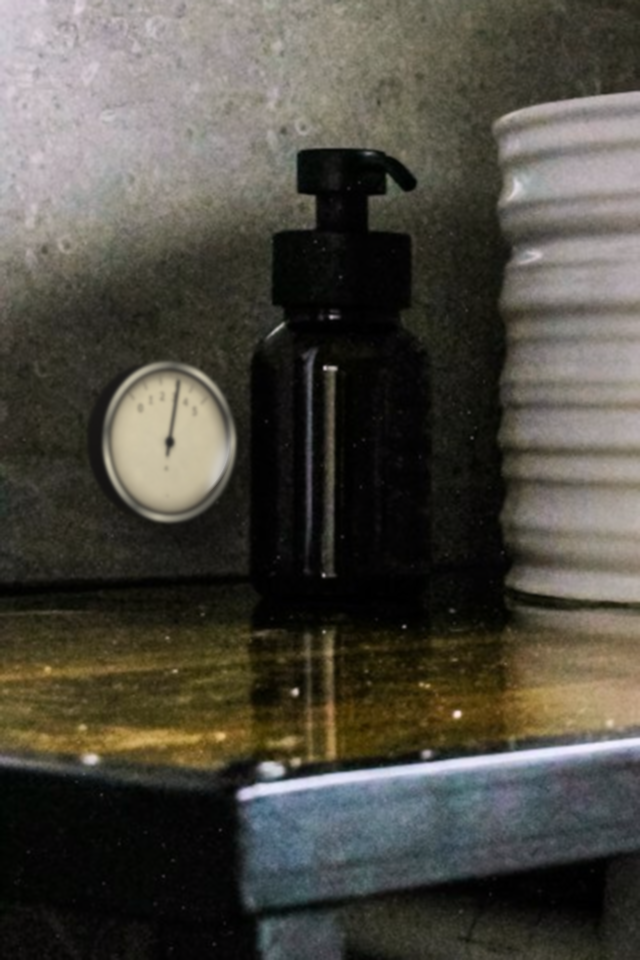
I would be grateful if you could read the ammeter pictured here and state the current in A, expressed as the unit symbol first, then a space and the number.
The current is A 3
